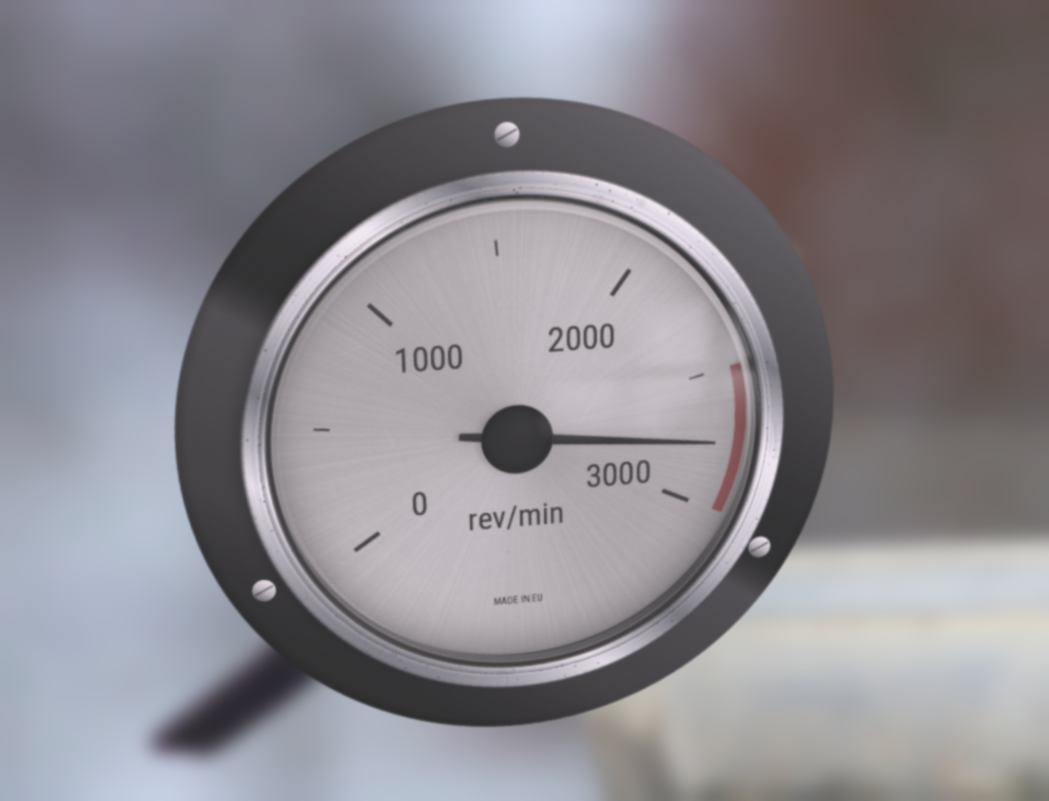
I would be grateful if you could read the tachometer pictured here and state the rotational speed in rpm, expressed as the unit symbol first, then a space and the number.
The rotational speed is rpm 2750
